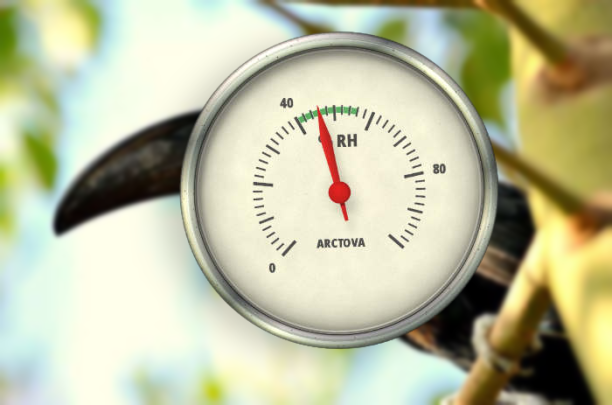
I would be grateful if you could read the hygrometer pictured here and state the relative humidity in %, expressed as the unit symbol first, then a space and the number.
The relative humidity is % 46
